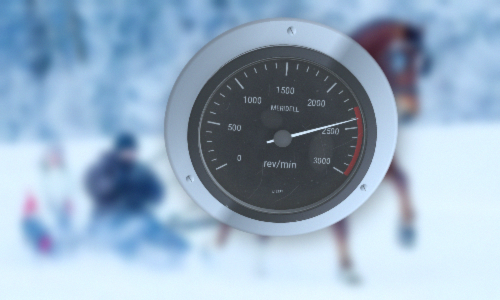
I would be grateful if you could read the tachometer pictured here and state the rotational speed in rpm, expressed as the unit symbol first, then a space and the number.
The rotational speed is rpm 2400
